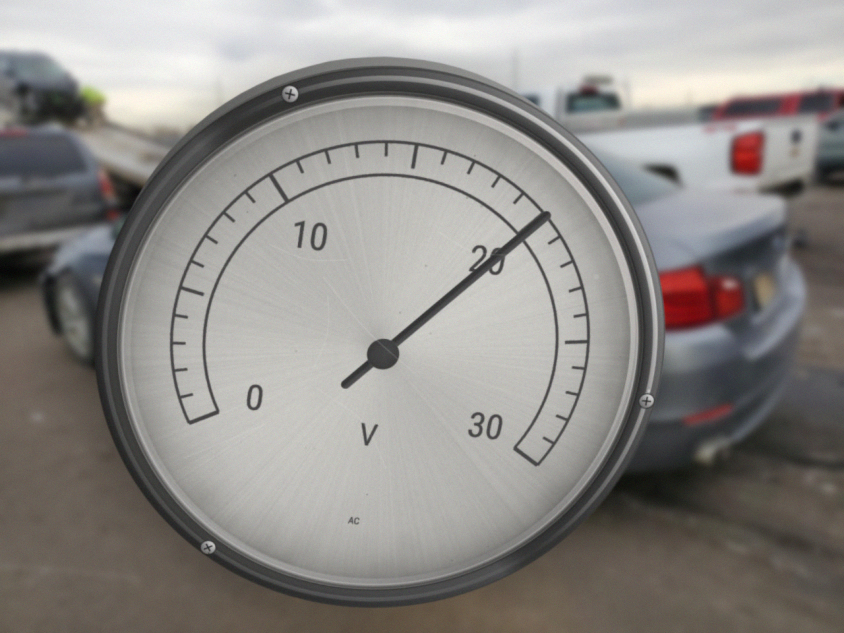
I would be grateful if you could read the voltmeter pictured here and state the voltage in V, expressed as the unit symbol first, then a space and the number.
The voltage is V 20
